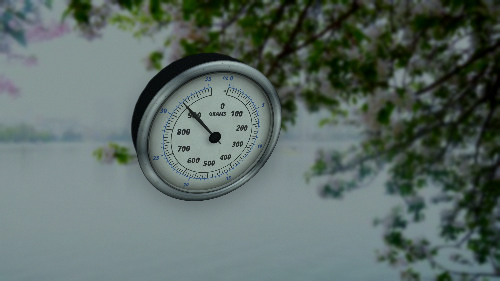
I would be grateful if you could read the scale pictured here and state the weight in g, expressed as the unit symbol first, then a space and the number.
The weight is g 900
